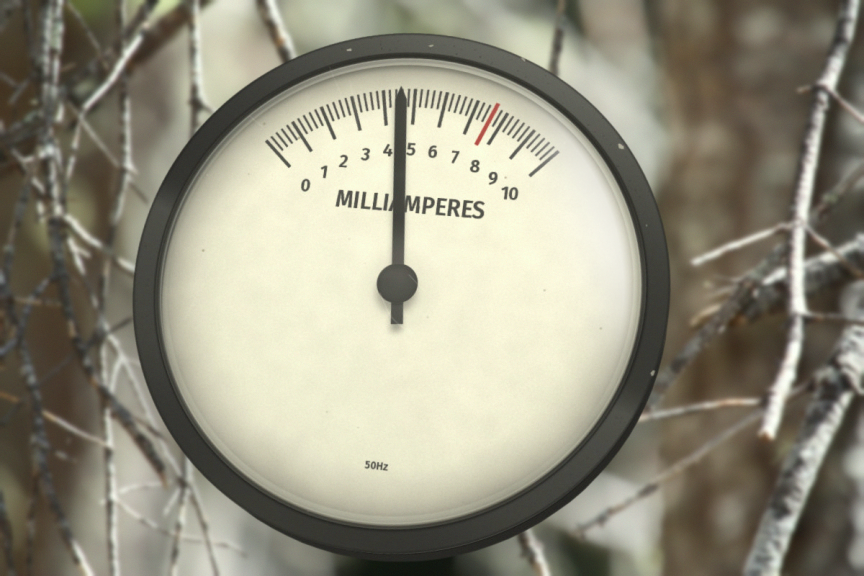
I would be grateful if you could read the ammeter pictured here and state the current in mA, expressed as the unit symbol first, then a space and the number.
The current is mA 4.6
